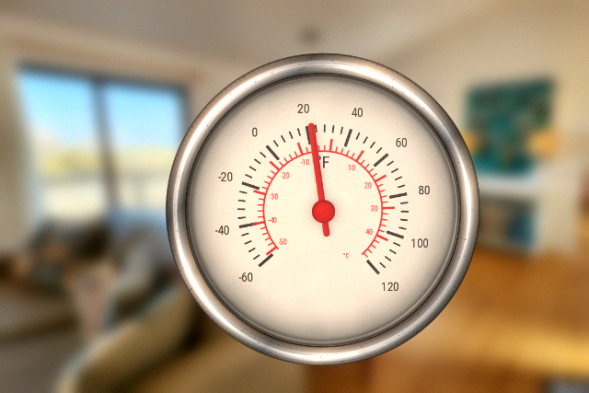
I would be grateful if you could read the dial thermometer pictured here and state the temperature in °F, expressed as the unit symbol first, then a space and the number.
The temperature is °F 22
